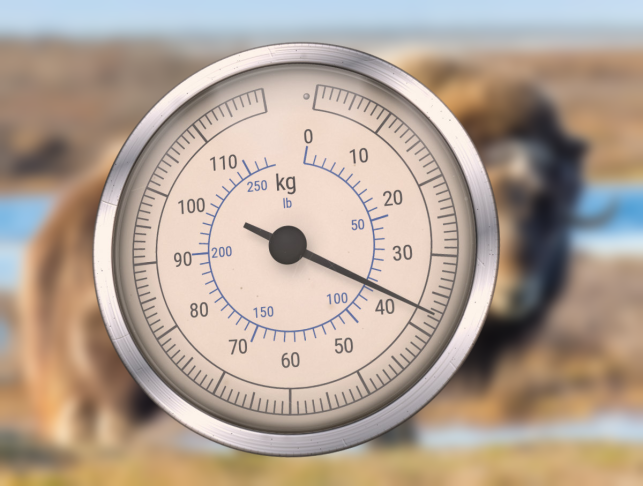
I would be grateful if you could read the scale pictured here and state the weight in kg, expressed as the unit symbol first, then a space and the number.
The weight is kg 37.5
